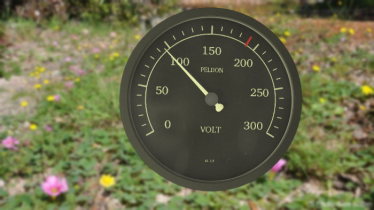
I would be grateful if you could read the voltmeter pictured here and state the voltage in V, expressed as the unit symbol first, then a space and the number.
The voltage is V 95
